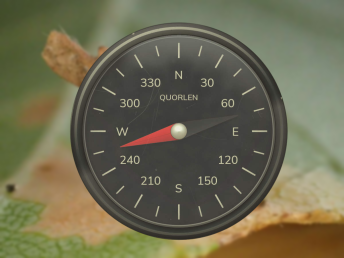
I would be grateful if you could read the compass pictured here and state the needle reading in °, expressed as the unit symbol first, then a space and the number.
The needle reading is ° 255
